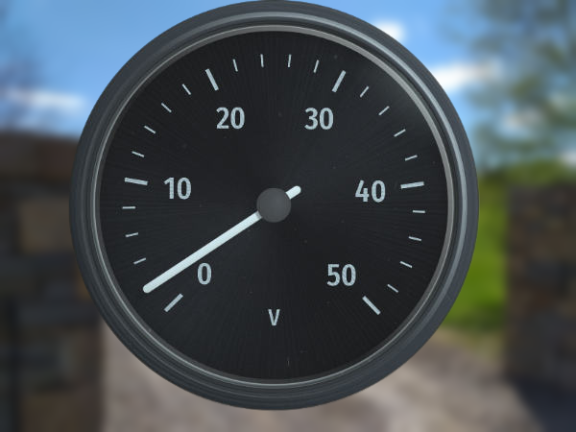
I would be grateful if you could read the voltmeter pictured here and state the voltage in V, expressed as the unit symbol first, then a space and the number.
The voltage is V 2
